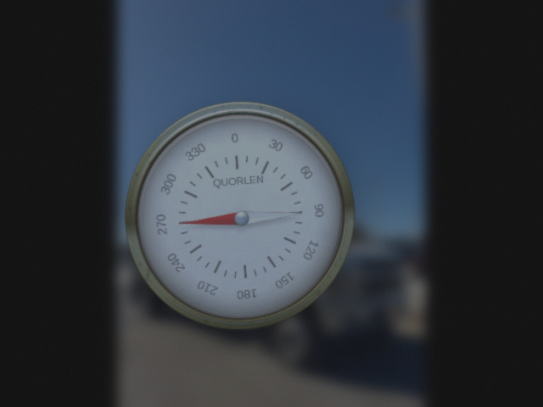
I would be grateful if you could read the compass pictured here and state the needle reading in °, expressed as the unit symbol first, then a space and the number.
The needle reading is ° 270
